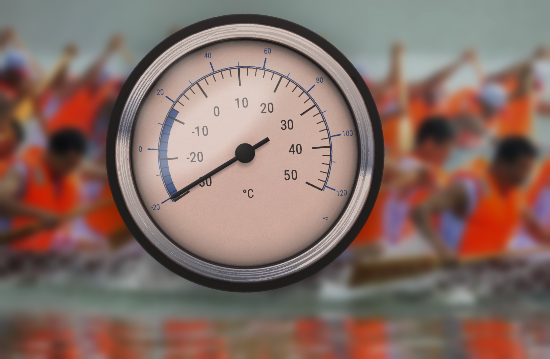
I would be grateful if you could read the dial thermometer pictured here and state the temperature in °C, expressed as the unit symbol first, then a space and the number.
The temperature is °C -29
